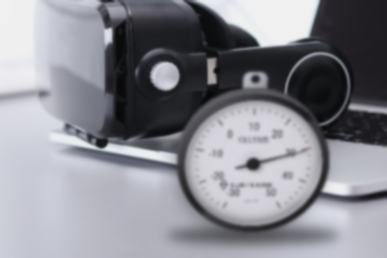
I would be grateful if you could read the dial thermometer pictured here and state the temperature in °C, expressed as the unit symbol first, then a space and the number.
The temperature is °C 30
